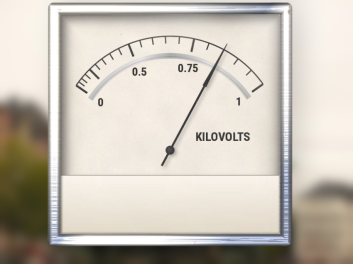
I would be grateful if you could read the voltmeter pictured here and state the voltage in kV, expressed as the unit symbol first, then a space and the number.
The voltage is kV 0.85
